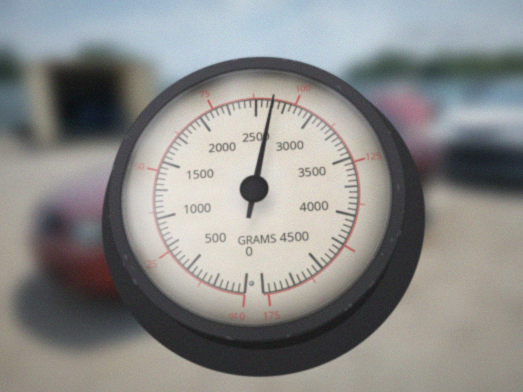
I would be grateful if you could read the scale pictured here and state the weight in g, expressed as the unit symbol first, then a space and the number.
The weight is g 2650
